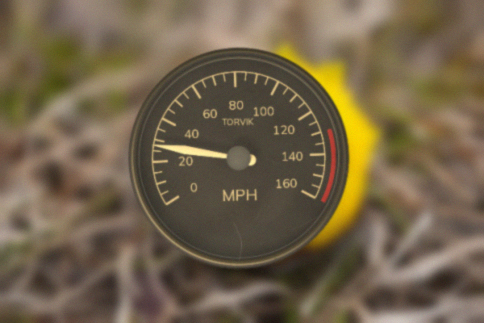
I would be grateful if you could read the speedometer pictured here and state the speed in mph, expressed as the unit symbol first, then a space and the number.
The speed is mph 27.5
